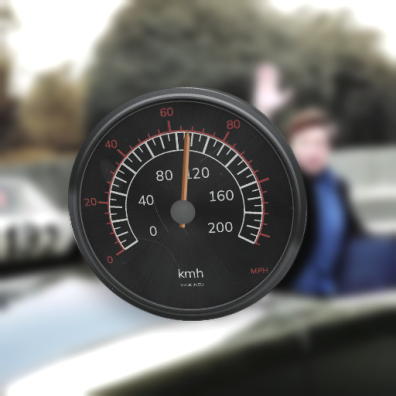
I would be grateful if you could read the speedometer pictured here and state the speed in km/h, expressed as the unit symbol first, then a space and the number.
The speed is km/h 107.5
